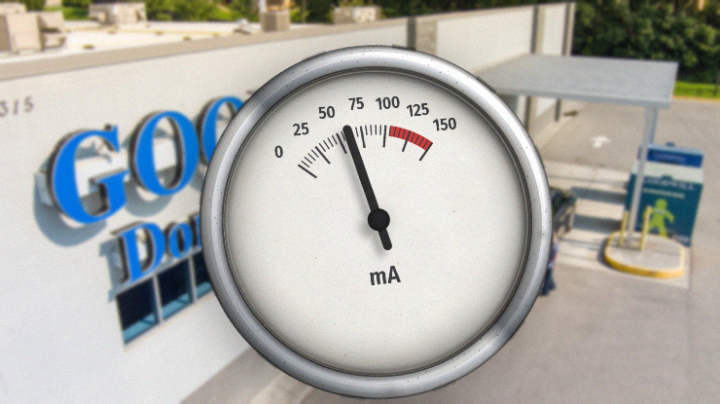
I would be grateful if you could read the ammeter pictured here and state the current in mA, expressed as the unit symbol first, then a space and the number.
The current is mA 60
